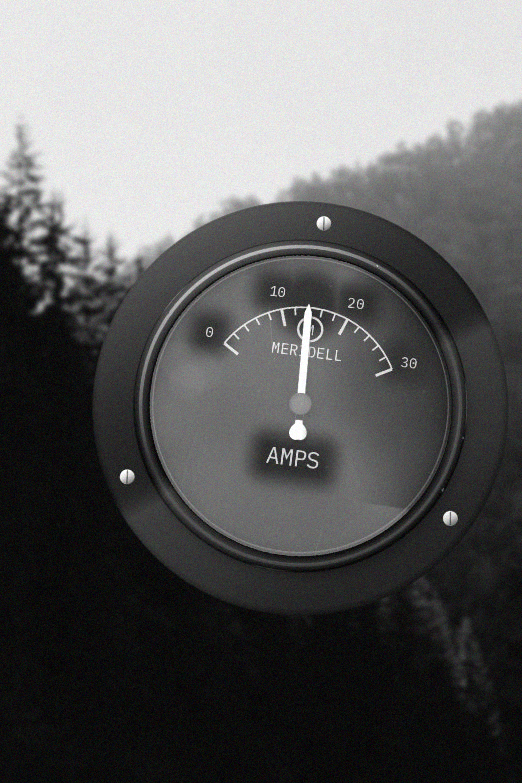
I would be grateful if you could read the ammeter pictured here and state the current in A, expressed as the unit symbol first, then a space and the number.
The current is A 14
